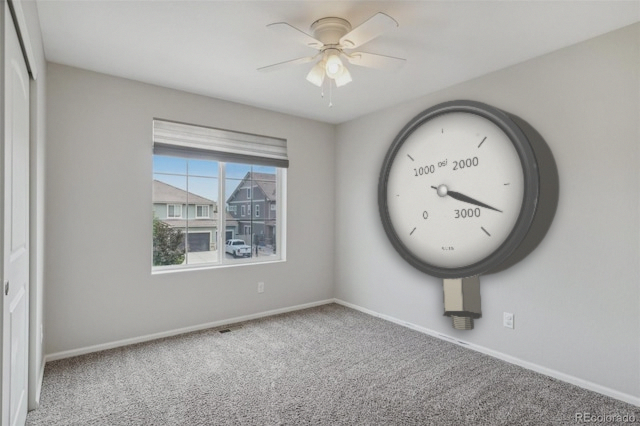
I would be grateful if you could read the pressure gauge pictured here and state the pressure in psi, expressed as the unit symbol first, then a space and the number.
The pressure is psi 2750
